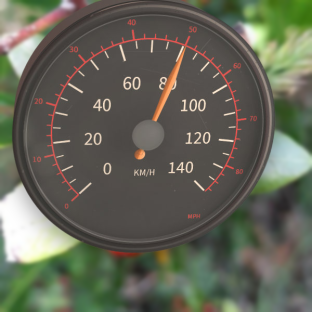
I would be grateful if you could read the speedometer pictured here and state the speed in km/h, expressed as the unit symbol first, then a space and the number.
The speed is km/h 80
